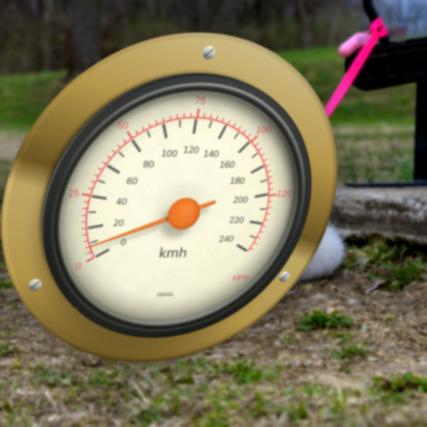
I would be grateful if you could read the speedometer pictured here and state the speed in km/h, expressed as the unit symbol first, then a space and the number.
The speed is km/h 10
